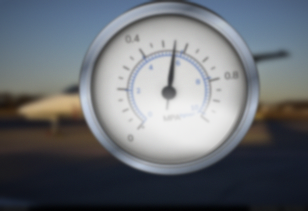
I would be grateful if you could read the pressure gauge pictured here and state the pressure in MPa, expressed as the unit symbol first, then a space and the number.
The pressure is MPa 0.55
